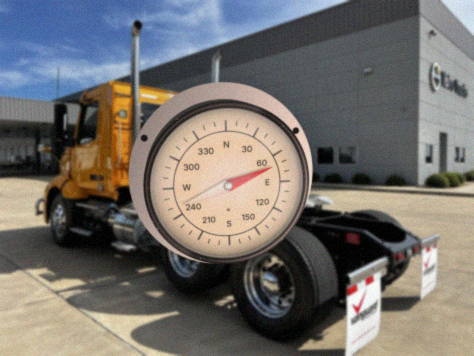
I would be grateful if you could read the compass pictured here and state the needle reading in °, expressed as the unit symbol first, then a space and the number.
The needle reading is ° 70
